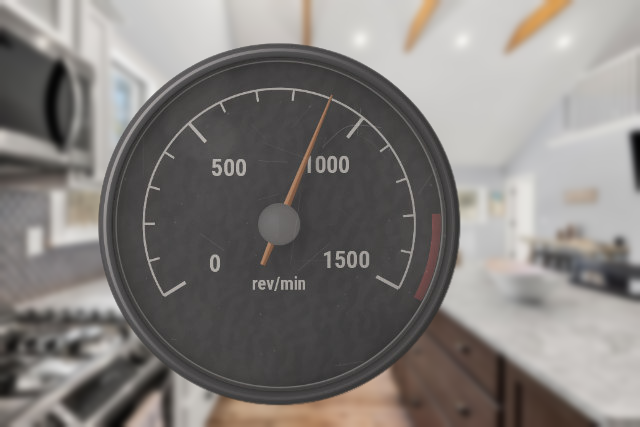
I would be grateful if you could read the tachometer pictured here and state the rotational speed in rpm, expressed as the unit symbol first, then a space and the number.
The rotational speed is rpm 900
